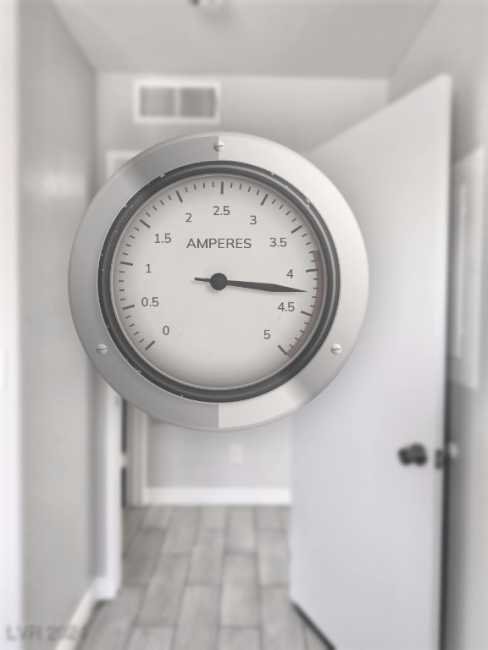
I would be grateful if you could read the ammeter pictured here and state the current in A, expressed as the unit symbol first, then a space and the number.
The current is A 4.25
